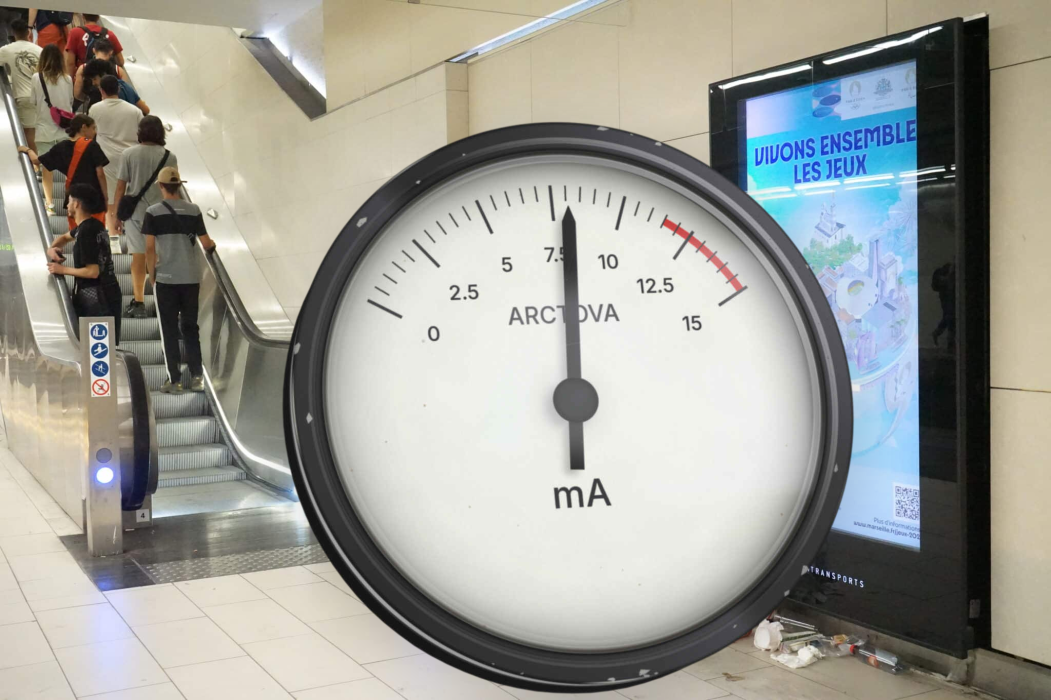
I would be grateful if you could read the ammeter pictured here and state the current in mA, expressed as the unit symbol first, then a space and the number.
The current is mA 8
